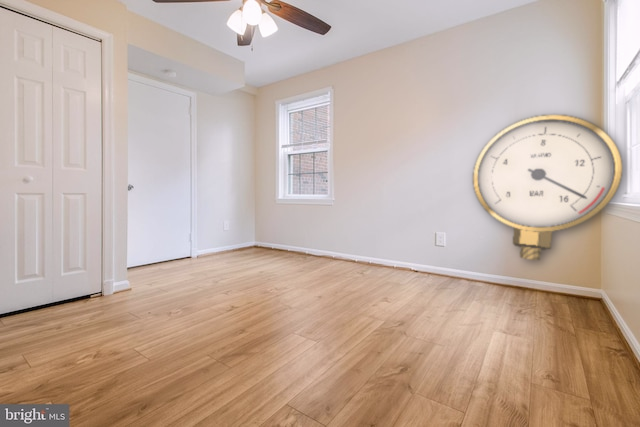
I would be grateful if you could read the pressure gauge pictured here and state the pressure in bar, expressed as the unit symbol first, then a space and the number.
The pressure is bar 15
